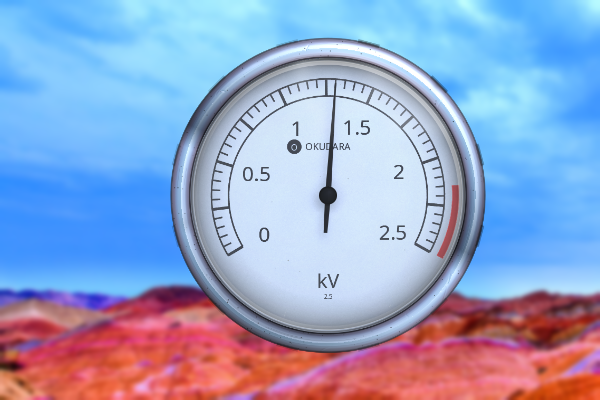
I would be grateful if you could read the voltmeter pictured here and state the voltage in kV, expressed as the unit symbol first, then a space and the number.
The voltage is kV 1.3
